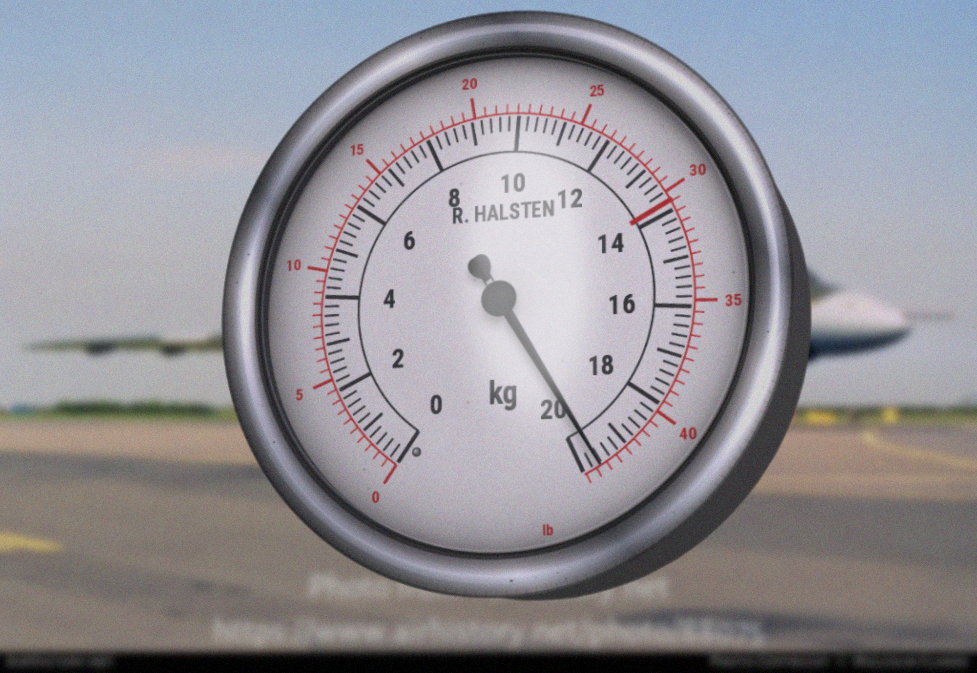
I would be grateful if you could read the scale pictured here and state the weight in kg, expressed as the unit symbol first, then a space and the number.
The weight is kg 19.6
